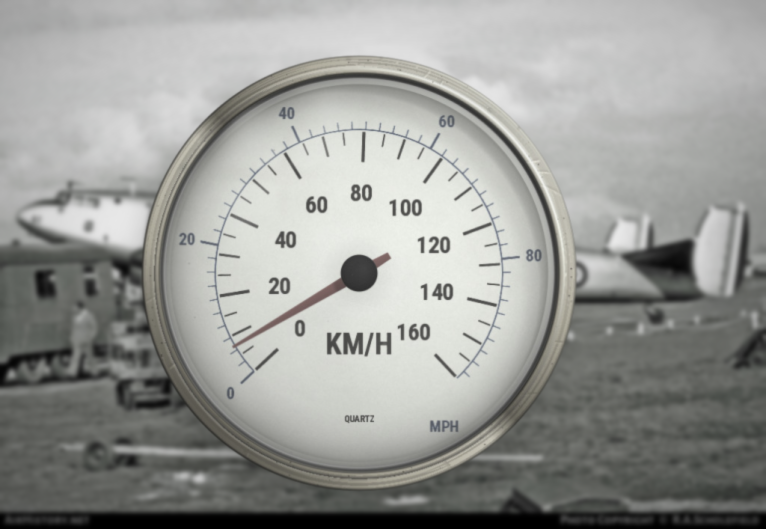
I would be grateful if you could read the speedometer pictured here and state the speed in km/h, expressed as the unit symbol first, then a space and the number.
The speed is km/h 7.5
